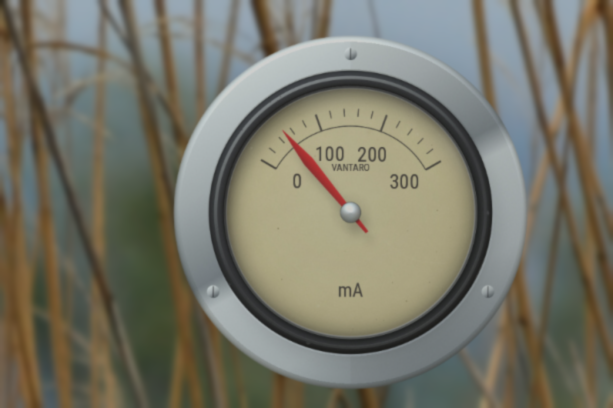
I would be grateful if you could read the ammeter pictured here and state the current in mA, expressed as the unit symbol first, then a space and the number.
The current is mA 50
